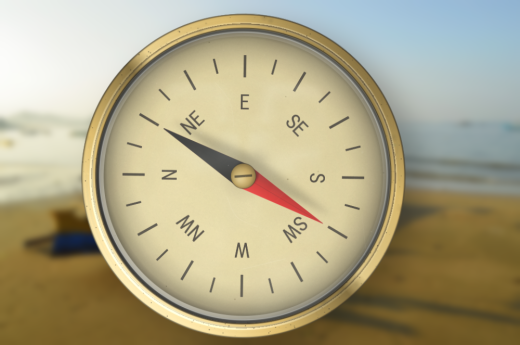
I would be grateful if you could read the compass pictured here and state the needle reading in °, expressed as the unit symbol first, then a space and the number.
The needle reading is ° 210
